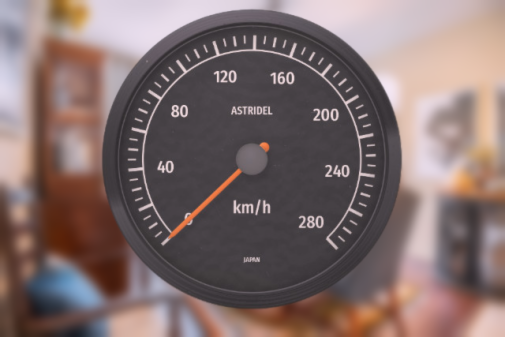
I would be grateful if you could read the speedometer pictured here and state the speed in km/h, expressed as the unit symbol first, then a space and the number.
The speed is km/h 0
